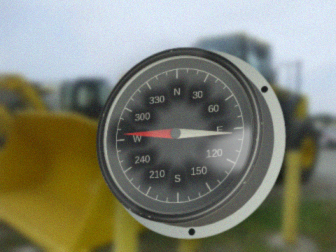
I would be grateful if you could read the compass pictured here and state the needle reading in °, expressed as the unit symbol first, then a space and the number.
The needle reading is ° 275
